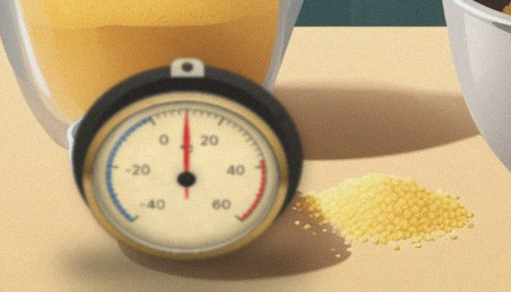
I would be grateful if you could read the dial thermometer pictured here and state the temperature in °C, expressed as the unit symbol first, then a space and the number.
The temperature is °C 10
